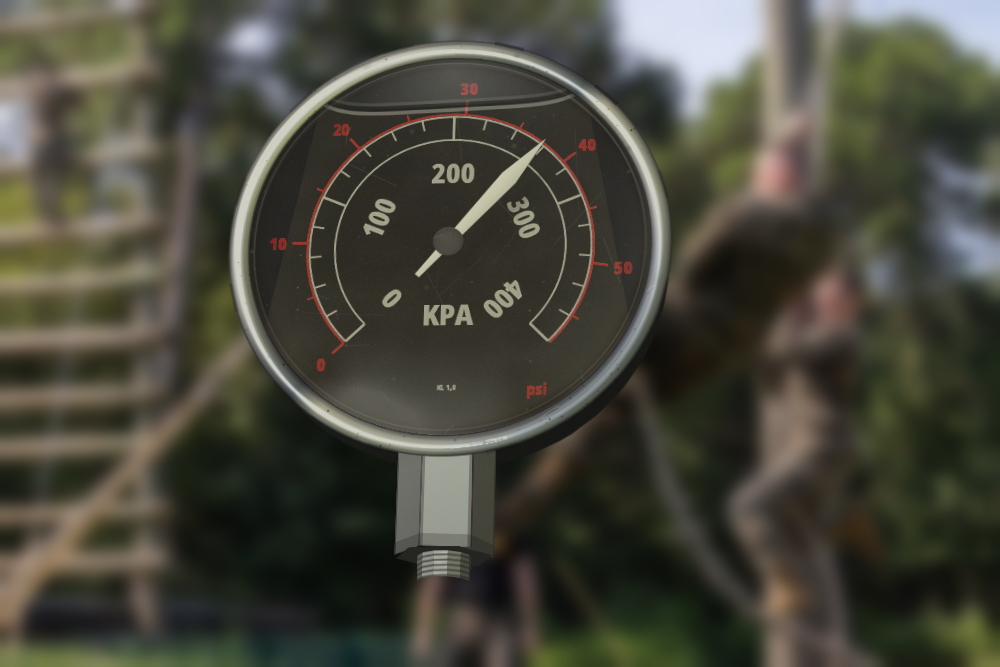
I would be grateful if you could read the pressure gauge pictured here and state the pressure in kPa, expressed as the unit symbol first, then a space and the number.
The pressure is kPa 260
